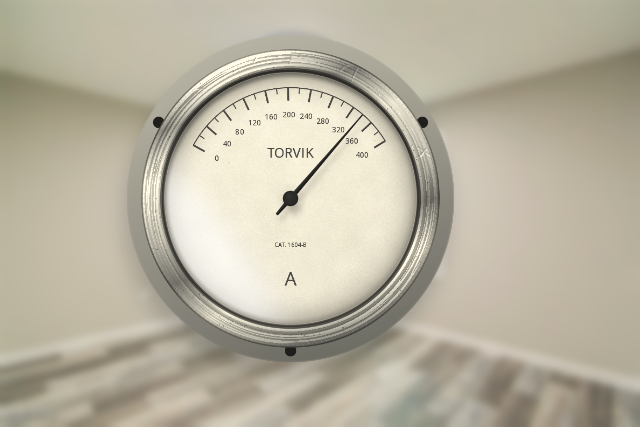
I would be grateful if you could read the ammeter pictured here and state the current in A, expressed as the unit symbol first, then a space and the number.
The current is A 340
